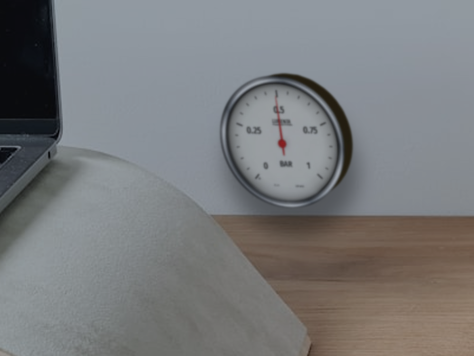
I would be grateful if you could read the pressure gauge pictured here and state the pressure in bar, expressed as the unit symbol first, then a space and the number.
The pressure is bar 0.5
